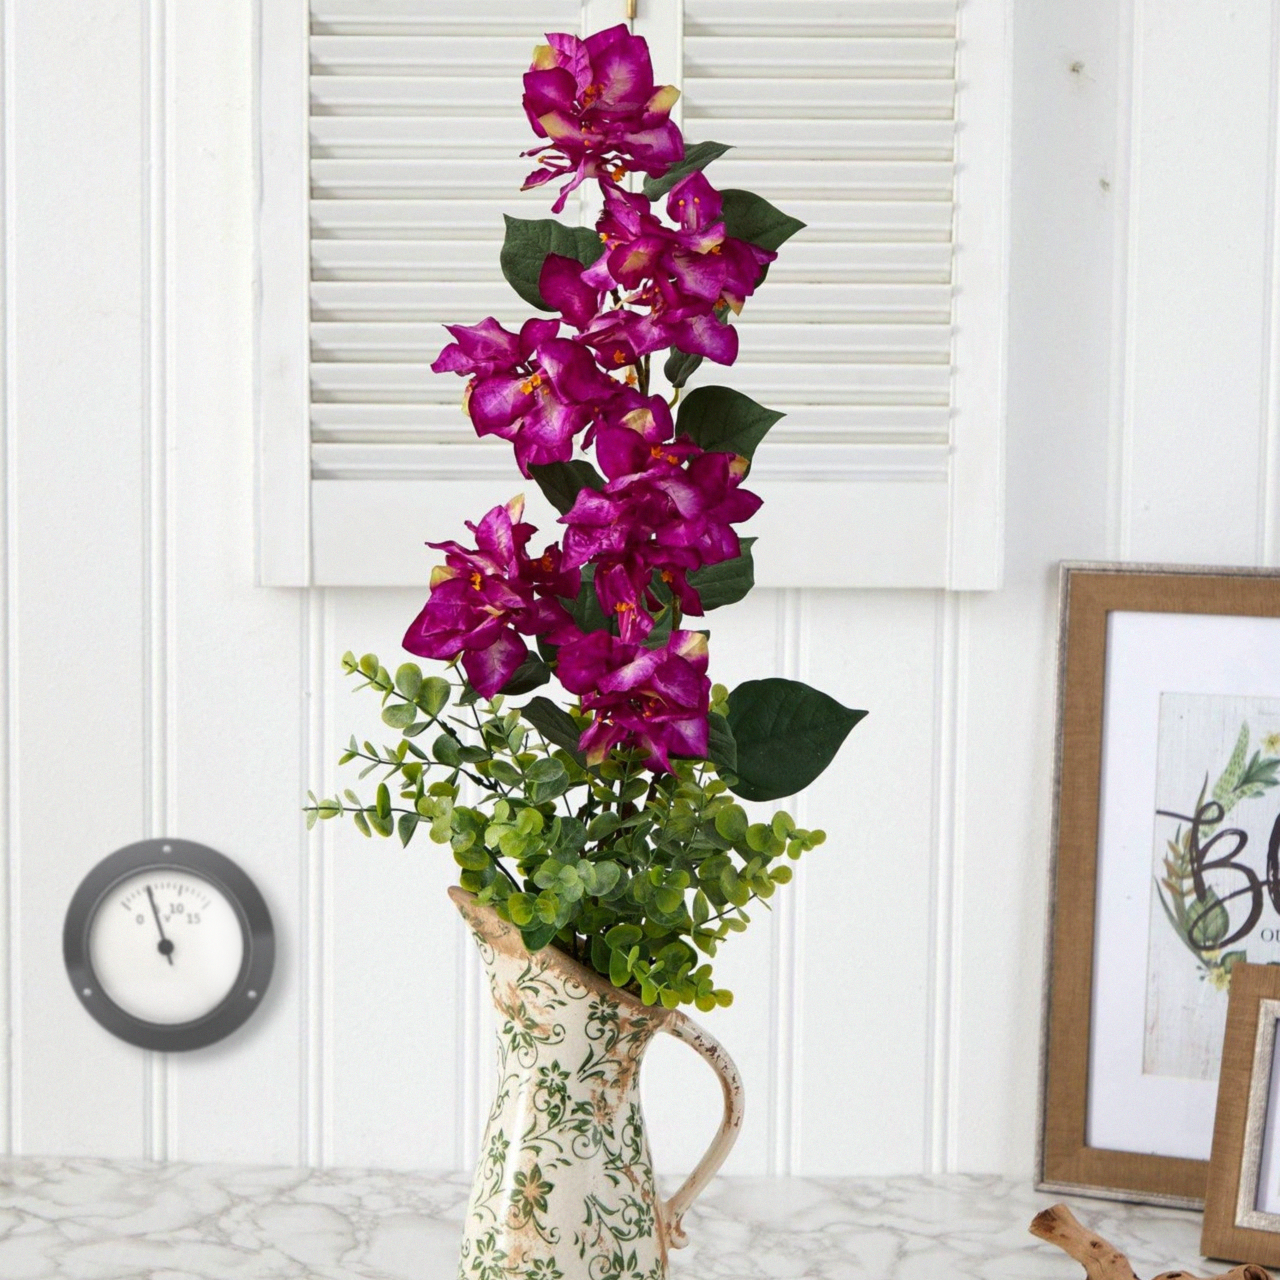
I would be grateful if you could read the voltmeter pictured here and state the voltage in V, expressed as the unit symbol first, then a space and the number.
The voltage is V 5
